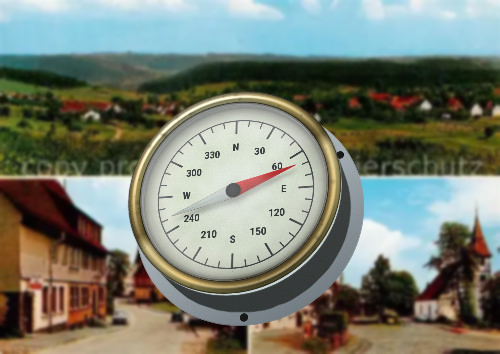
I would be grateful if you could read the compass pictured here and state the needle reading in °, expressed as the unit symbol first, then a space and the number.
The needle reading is ° 70
